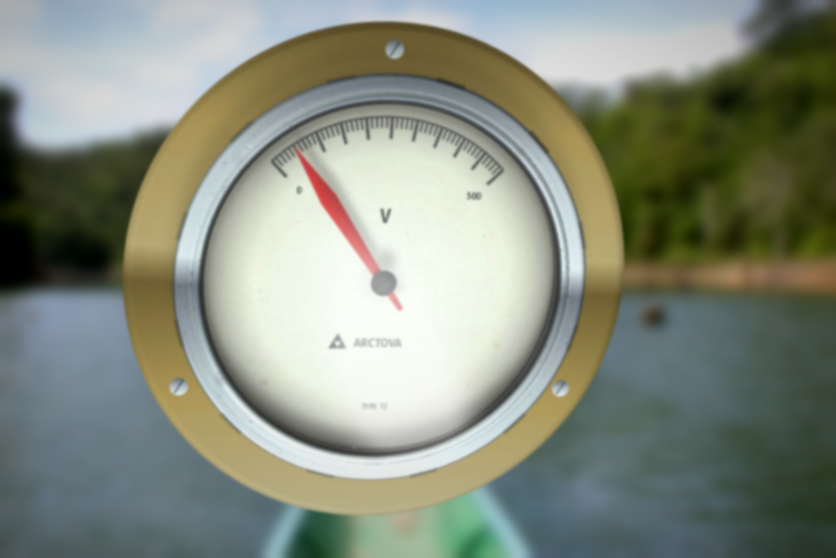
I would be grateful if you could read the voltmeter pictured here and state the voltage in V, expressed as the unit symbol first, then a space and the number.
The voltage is V 50
